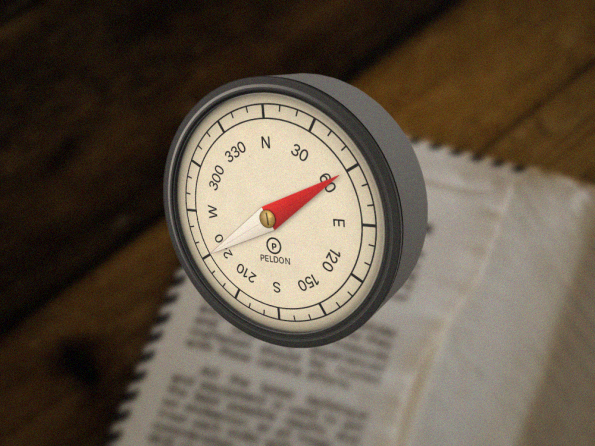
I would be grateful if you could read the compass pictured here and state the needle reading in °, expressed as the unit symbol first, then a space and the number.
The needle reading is ° 60
